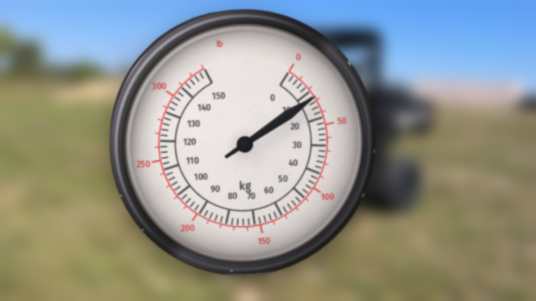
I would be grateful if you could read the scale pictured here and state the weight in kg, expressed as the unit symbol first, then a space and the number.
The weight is kg 12
